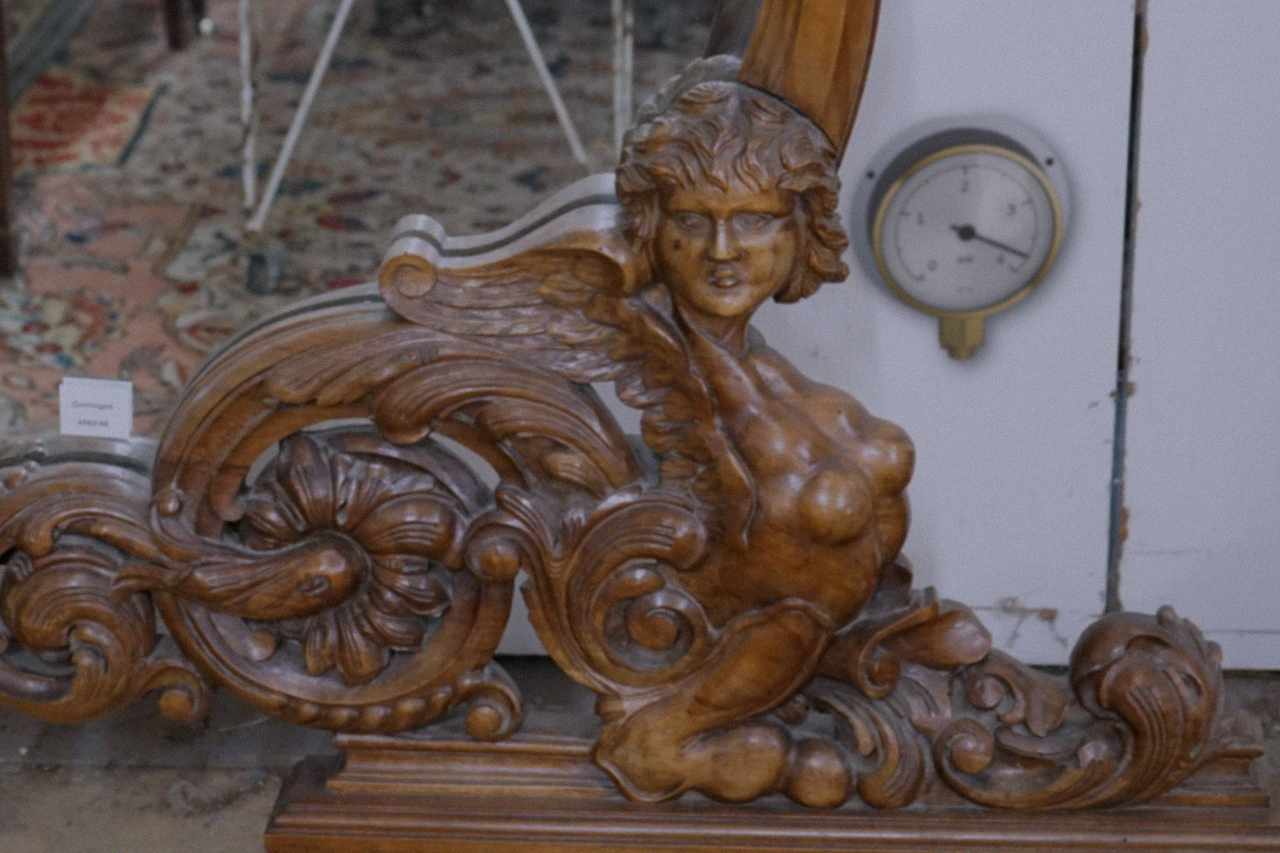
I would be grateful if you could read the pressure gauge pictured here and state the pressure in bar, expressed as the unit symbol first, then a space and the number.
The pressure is bar 3.75
